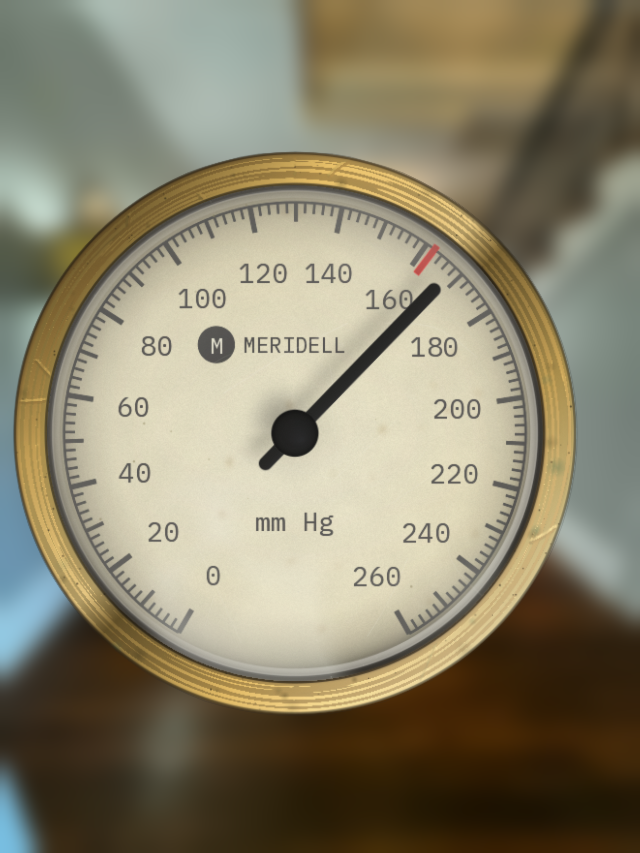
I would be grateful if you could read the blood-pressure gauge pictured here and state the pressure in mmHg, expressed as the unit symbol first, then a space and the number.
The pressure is mmHg 168
